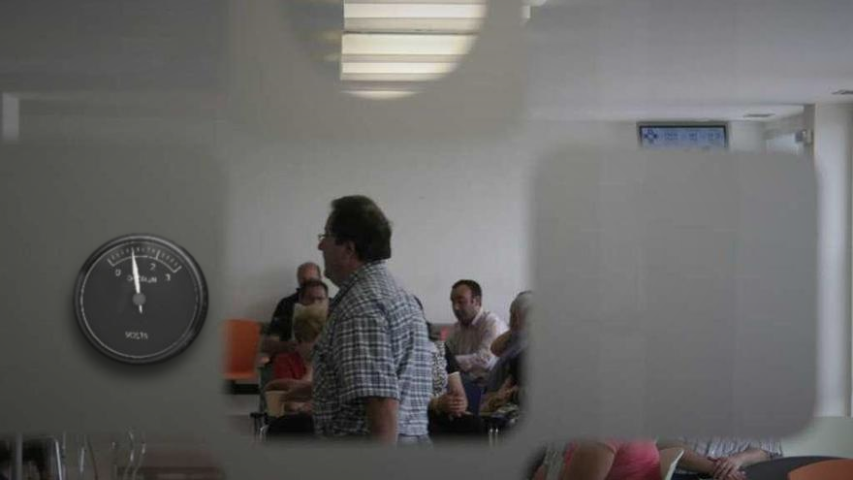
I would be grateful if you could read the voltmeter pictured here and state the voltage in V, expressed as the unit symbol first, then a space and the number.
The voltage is V 1
